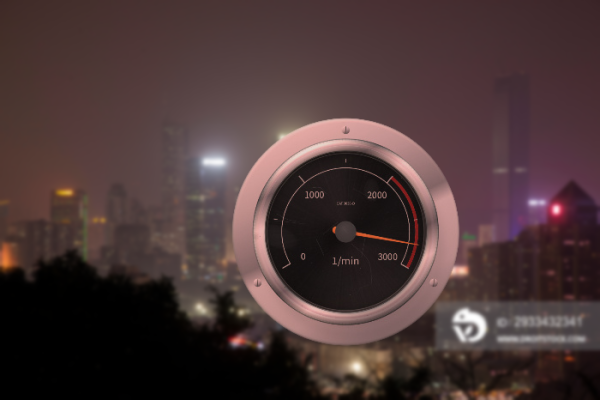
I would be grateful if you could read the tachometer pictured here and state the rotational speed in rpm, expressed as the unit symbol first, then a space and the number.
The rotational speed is rpm 2750
